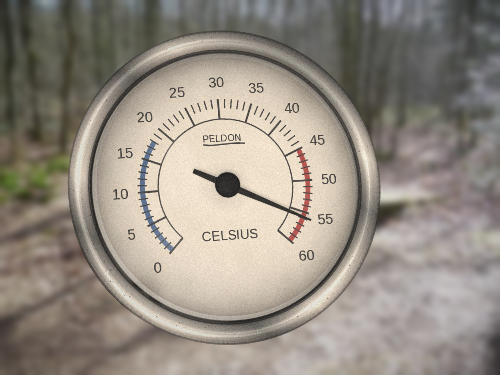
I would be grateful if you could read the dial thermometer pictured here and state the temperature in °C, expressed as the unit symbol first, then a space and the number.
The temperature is °C 56
